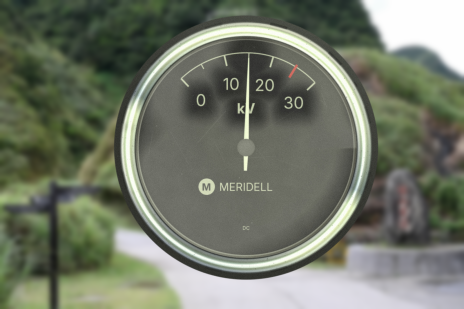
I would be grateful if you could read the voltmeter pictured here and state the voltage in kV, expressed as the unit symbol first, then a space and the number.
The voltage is kV 15
